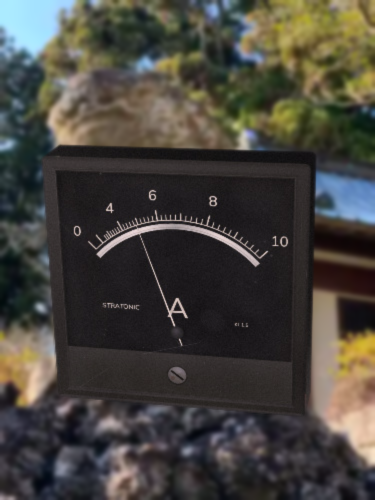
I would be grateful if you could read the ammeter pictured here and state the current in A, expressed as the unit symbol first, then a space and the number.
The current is A 5
